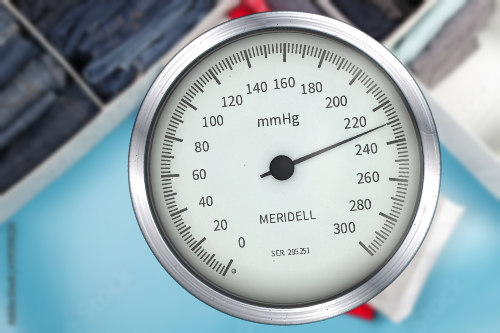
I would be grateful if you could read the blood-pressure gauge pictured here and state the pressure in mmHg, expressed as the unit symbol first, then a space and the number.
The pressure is mmHg 230
